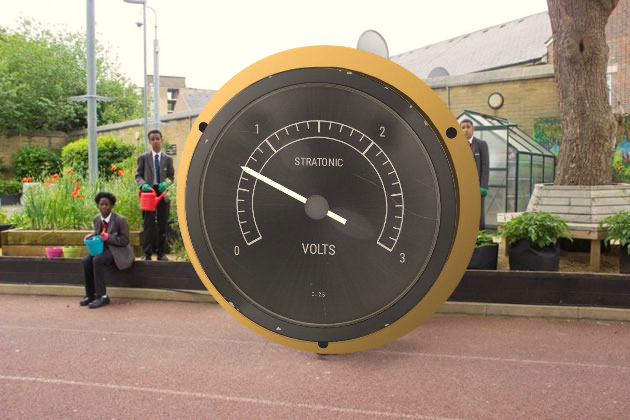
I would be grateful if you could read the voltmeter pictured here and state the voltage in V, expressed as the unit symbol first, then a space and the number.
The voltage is V 0.7
